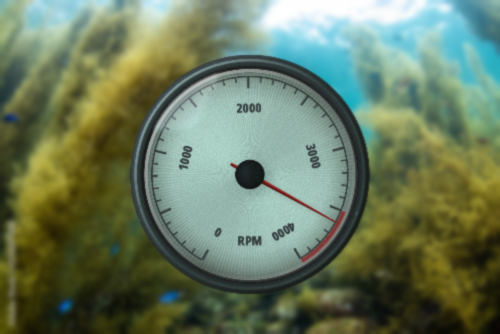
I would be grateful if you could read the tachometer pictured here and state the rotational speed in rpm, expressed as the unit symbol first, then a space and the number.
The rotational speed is rpm 3600
